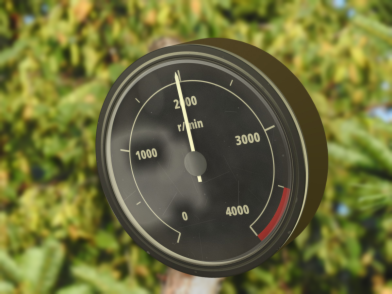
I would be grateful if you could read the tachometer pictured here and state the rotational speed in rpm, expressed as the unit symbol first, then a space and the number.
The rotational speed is rpm 2000
